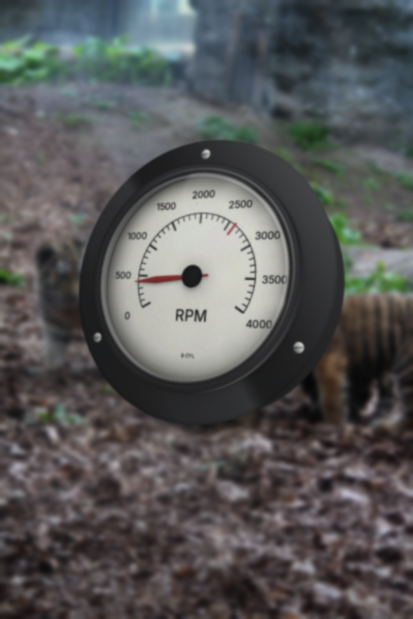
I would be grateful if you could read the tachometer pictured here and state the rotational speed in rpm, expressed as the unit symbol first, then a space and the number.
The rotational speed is rpm 400
